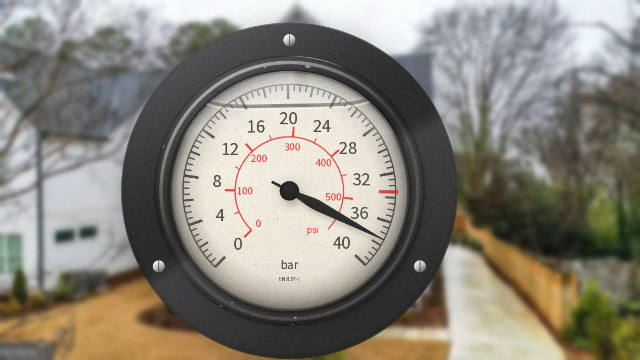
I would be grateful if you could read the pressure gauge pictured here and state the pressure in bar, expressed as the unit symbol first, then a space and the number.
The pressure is bar 37.5
